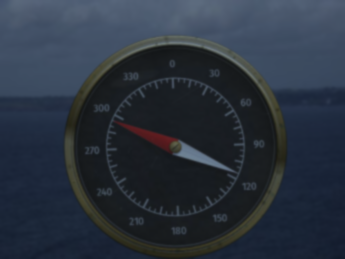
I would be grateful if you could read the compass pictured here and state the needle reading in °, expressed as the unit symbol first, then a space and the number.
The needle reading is ° 295
